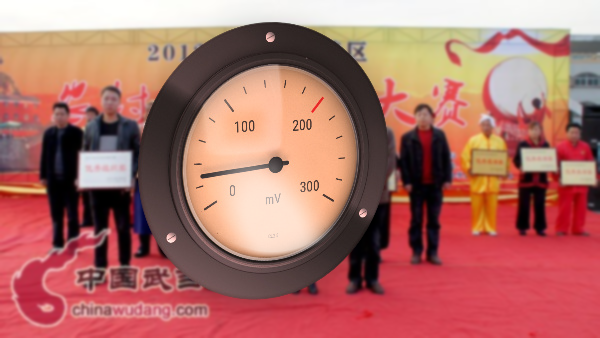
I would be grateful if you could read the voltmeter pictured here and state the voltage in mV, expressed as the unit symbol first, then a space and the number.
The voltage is mV 30
